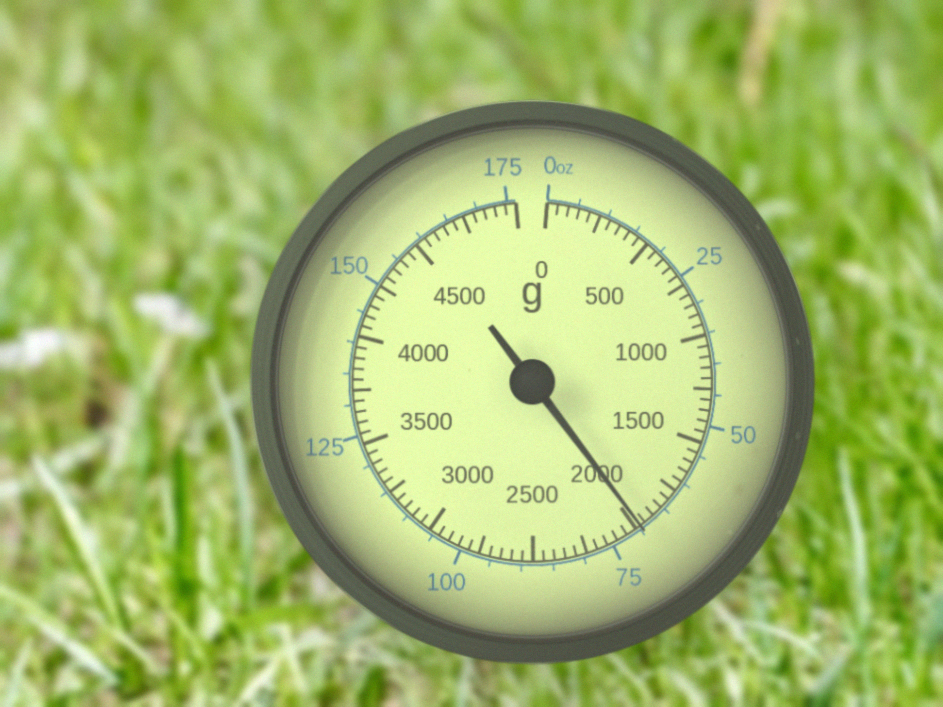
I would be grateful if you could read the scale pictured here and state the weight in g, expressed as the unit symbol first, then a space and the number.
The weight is g 1975
